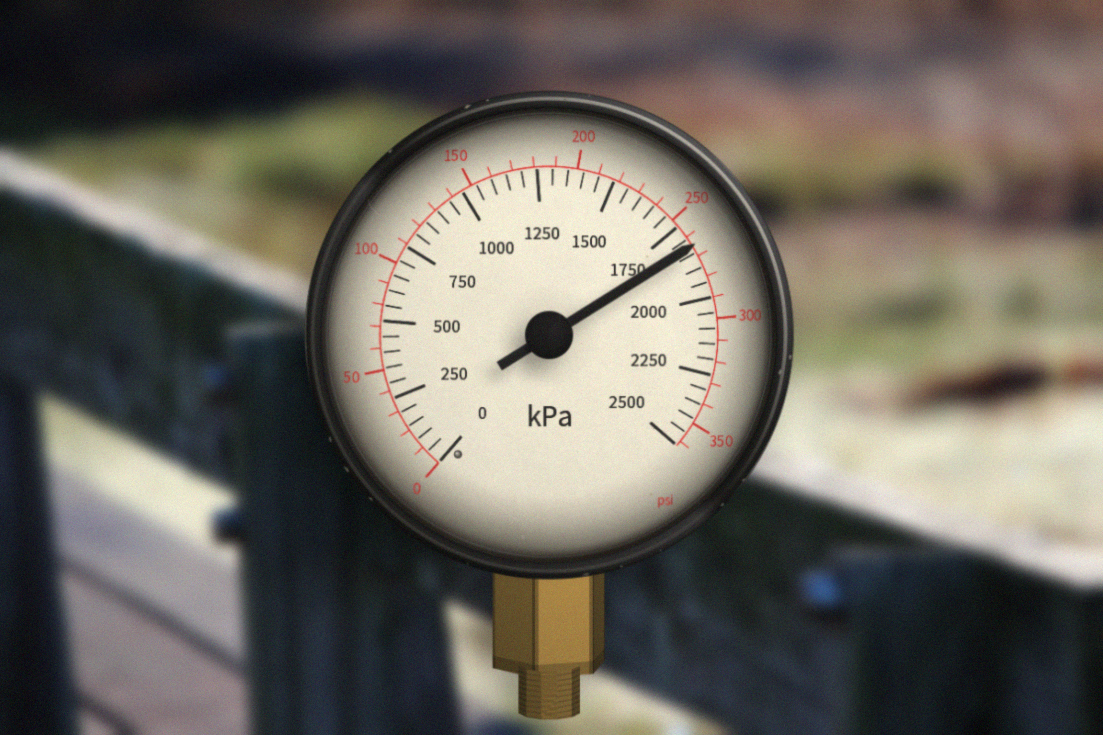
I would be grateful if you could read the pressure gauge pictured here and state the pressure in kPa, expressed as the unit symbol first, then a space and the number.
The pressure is kPa 1825
